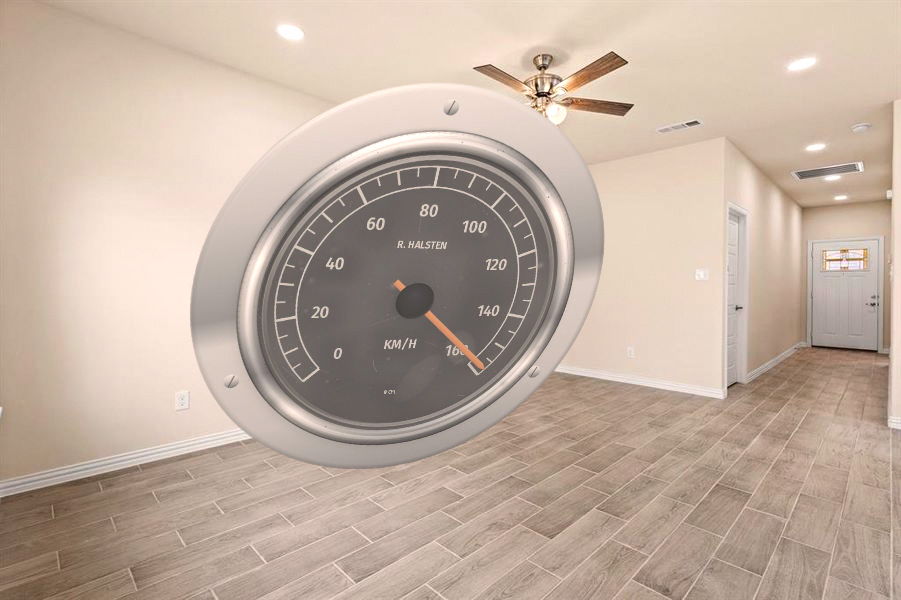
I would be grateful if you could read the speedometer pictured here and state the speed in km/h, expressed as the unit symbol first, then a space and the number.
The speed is km/h 157.5
